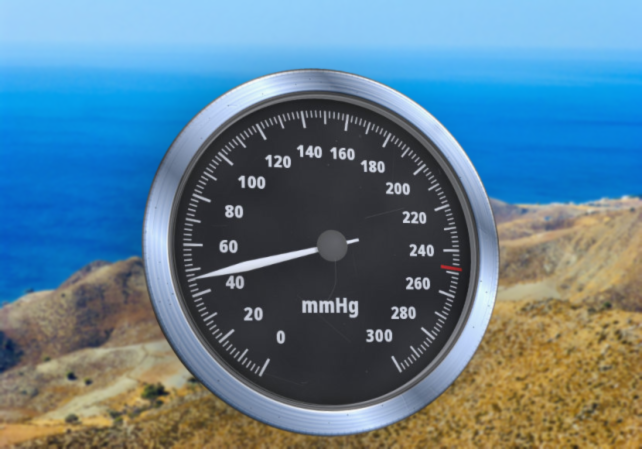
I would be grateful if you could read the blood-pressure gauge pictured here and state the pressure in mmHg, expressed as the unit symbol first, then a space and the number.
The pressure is mmHg 46
